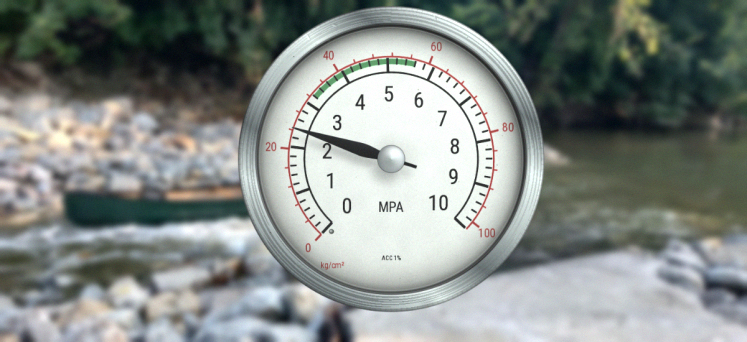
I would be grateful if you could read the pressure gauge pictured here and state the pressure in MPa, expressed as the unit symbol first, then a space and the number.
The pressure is MPa 2.4
